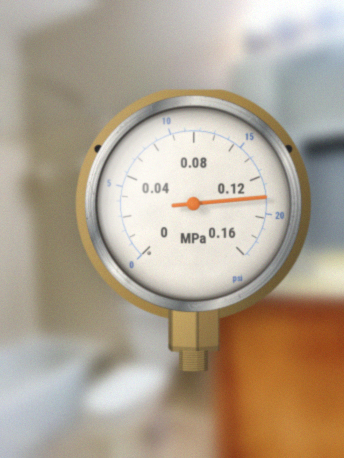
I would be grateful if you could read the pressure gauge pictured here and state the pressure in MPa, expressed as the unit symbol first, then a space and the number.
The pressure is MPa 0.13
